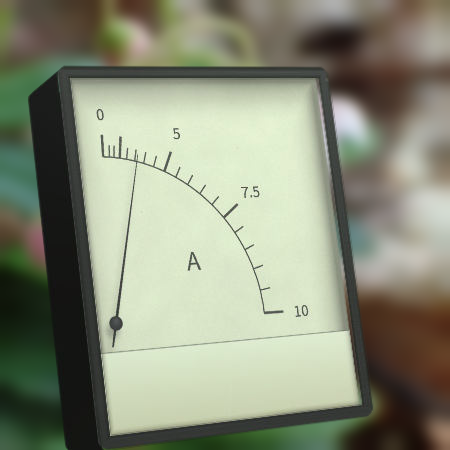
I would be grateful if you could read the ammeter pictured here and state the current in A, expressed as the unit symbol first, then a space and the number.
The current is A 3.5
